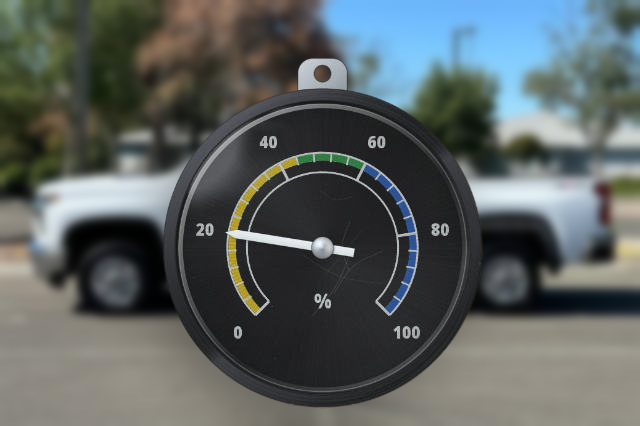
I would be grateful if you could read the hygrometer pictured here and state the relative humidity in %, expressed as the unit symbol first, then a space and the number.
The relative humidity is % 20
